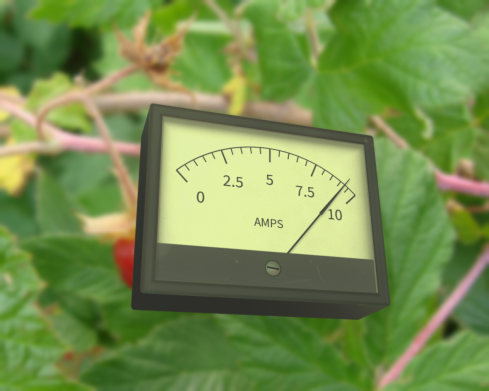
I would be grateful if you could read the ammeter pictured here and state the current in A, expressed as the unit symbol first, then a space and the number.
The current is A 9.25
